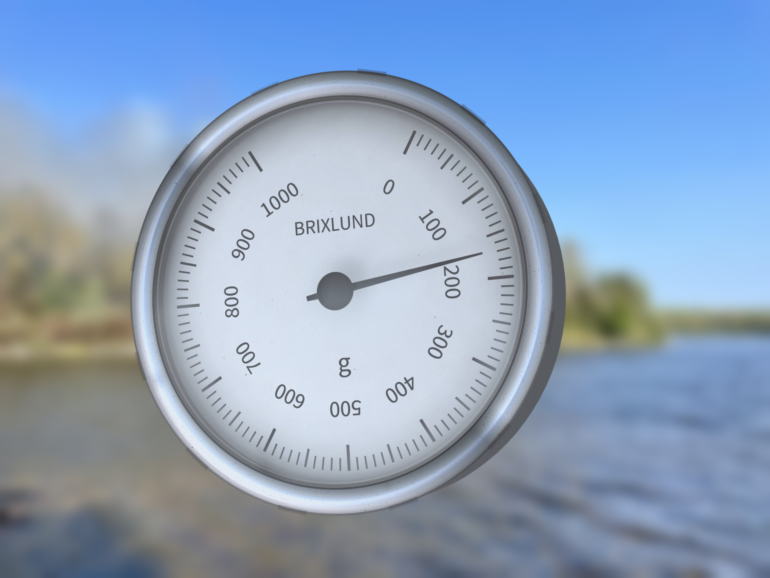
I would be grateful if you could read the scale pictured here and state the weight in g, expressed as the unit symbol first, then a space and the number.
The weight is g 170
